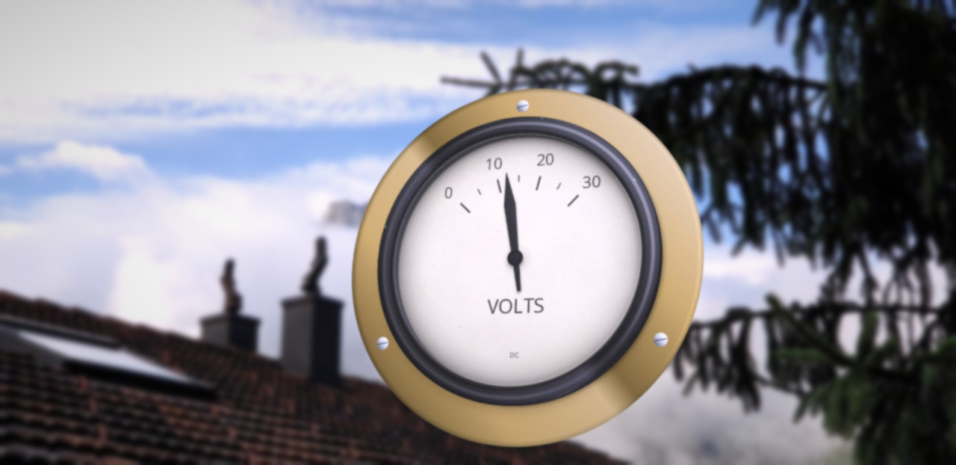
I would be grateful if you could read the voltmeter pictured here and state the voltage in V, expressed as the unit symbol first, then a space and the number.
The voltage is V 12.5
